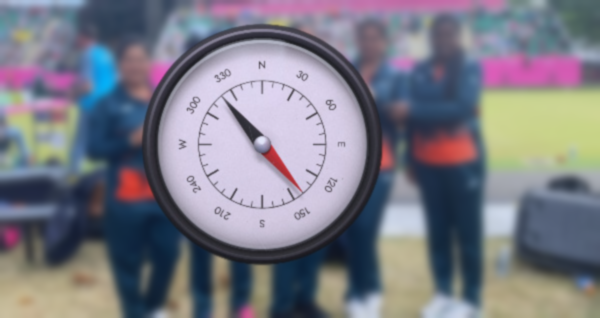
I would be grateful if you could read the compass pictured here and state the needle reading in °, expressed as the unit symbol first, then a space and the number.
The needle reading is ° 140
